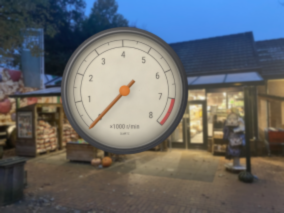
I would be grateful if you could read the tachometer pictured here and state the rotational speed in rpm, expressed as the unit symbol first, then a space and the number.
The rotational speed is rpm 0
